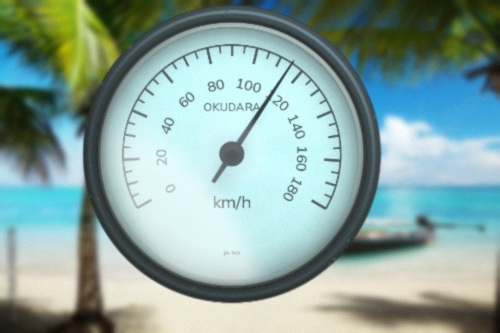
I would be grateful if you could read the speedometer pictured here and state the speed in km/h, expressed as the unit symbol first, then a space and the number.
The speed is km/h 115
